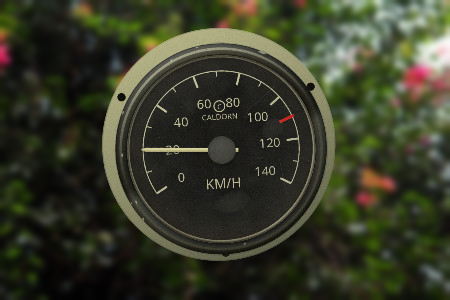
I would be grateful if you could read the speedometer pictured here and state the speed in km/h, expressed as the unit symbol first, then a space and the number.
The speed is km/h 20
